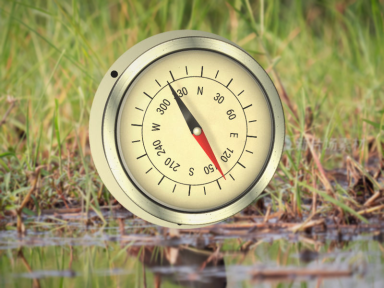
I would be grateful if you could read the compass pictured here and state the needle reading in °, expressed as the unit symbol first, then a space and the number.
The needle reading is ° 142.5
